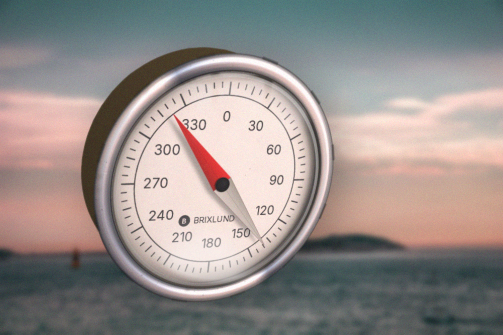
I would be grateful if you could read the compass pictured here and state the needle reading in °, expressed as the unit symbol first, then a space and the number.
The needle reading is ° 320
